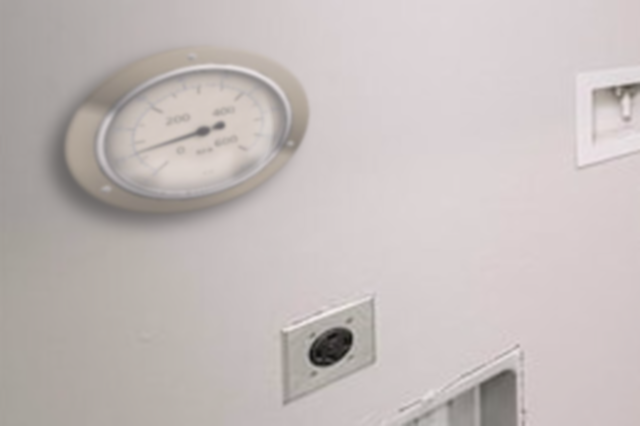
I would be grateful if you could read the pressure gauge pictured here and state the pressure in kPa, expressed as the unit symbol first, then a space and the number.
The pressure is kPa 75
